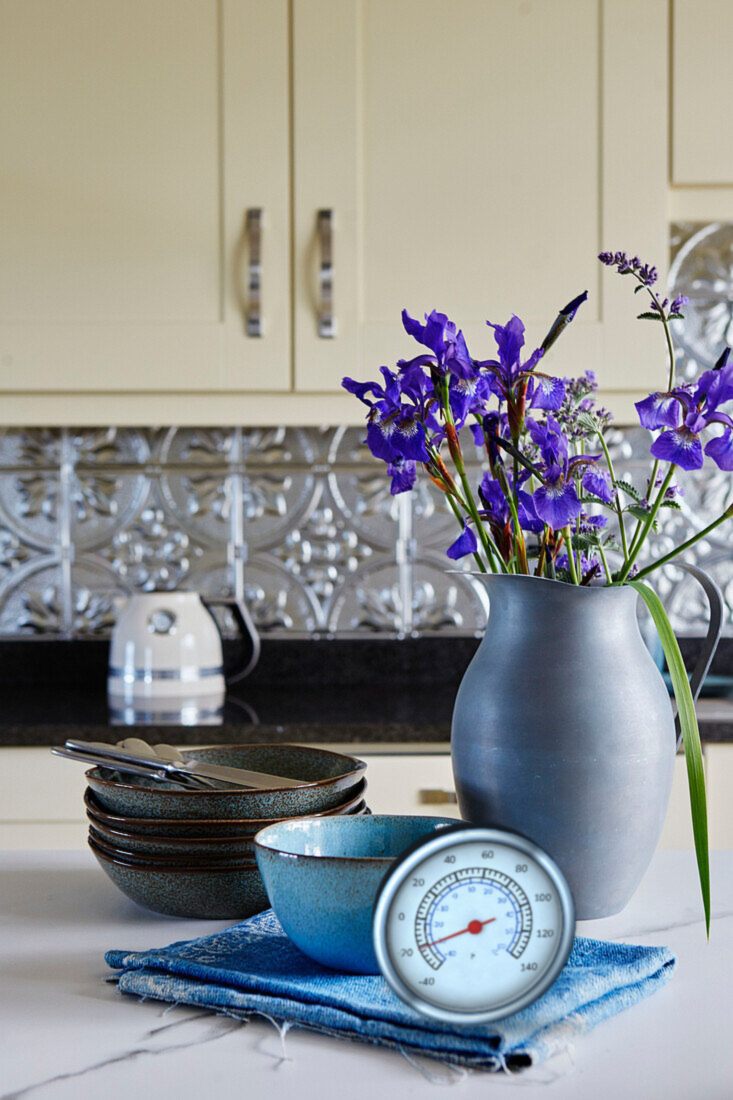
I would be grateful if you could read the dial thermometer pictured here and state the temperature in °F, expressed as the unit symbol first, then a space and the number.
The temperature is °F -20
